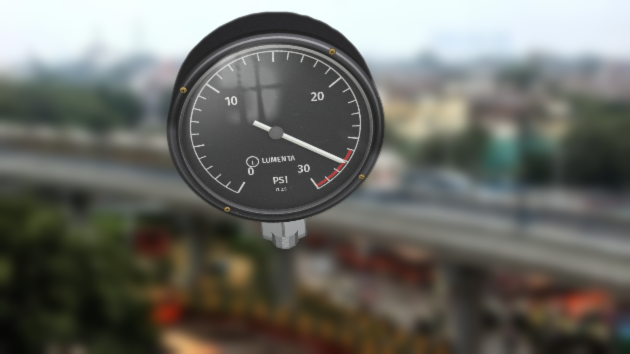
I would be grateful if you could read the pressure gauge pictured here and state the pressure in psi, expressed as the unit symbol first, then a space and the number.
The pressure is psi 27
